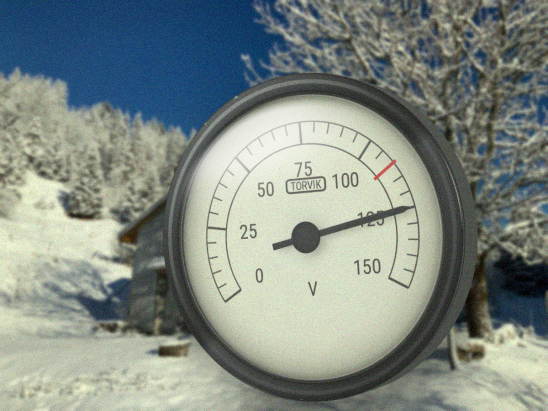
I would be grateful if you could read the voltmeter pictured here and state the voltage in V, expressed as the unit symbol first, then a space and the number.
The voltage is V 125
